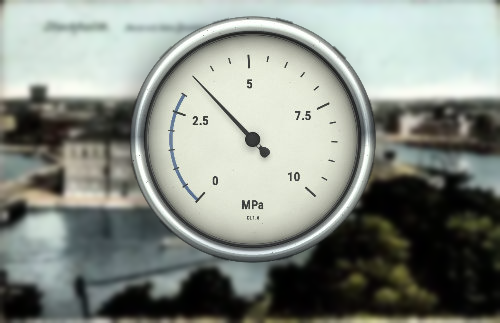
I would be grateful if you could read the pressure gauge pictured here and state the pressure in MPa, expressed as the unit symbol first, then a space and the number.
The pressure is MPa 3.5
